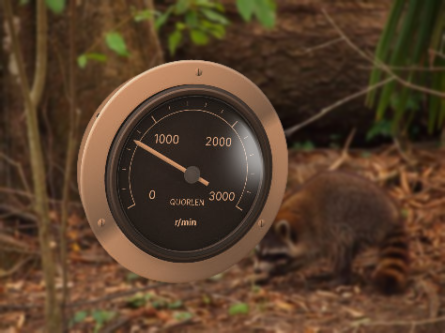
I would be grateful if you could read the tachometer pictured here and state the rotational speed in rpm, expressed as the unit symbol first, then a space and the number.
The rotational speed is rpm 700
